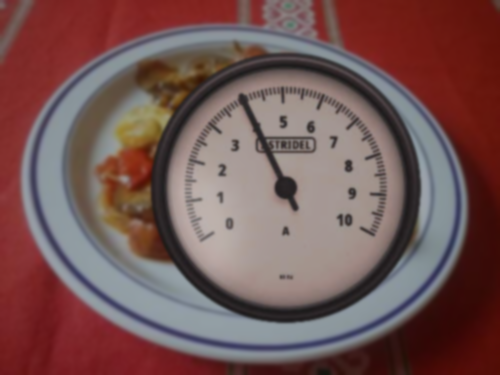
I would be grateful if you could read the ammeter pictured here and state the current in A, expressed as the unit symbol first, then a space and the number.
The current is A 4
